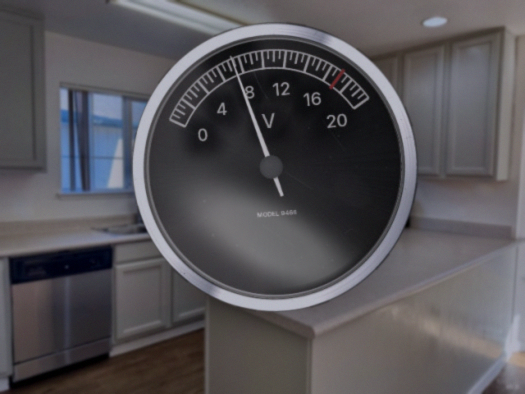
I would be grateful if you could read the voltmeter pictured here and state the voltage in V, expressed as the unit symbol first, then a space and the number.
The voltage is V 7.5
